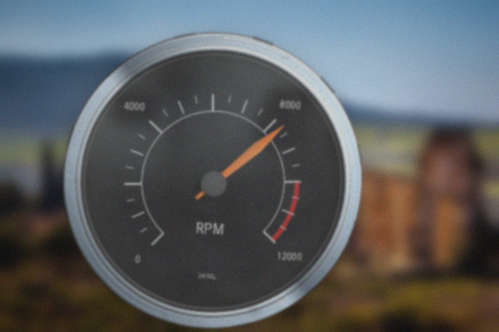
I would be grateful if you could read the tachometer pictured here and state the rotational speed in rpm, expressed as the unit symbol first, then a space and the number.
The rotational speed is rpm 8250
